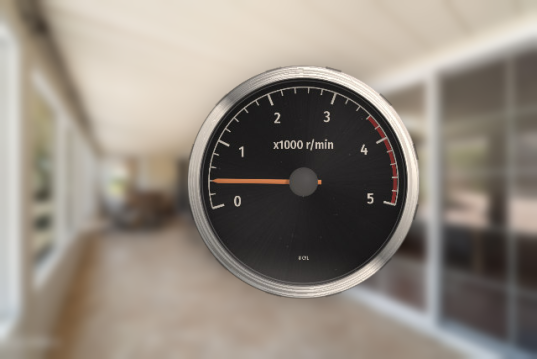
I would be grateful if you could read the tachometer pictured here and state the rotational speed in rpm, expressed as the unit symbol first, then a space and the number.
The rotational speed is rpm 400
